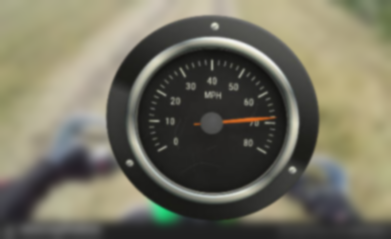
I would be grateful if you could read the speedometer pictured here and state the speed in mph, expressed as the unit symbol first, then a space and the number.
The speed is mph 68
